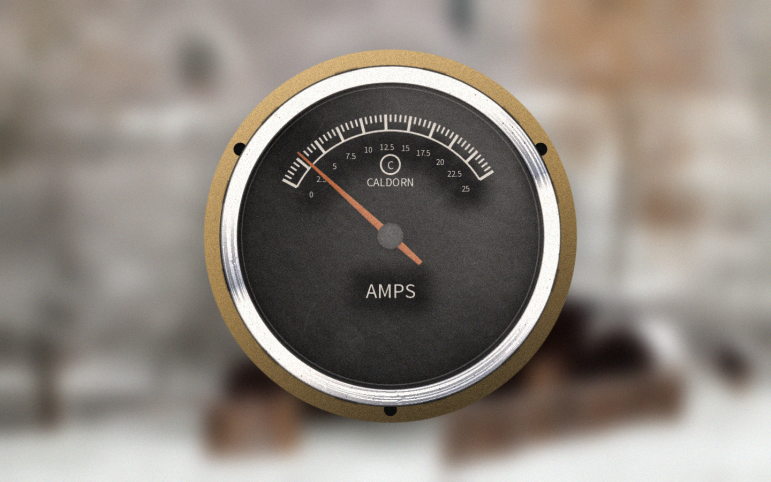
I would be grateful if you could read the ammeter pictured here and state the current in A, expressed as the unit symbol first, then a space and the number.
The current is A 3
